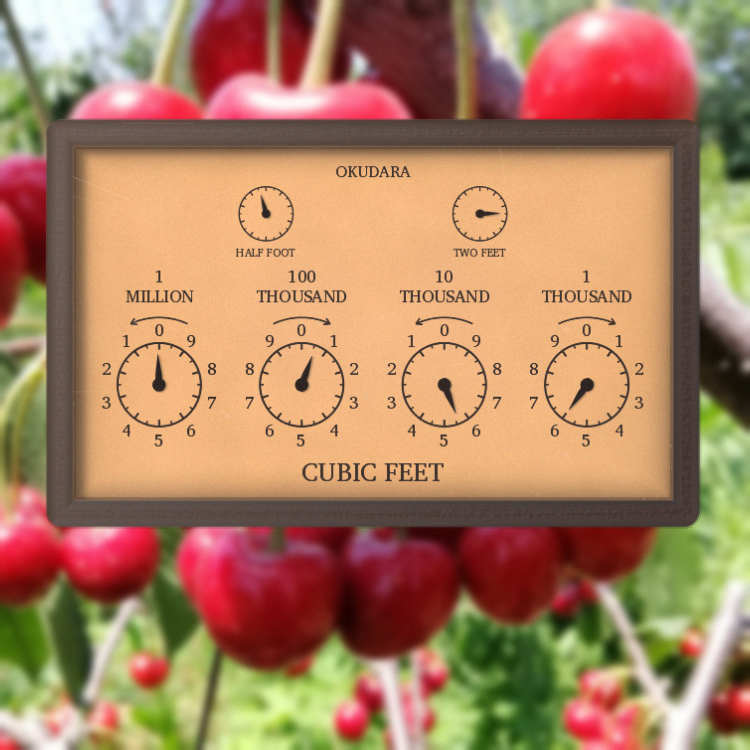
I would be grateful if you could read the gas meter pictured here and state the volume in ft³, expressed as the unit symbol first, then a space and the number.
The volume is ft³ 5600
